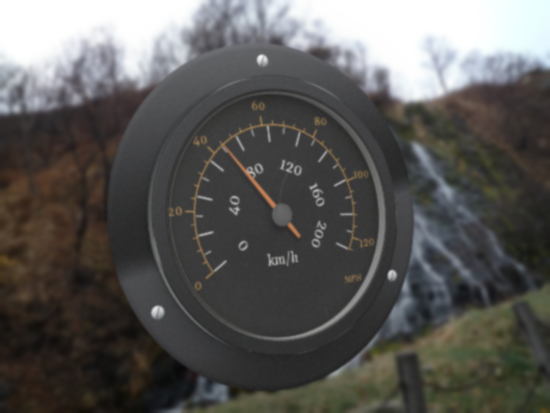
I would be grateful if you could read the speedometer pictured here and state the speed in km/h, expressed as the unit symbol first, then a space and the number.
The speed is km/h 70
